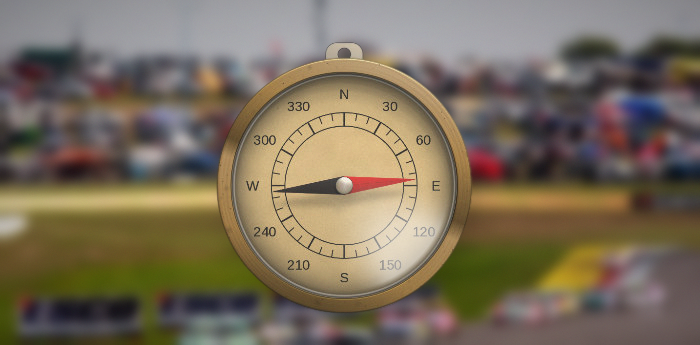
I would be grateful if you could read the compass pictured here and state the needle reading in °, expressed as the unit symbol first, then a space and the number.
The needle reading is ° 85
